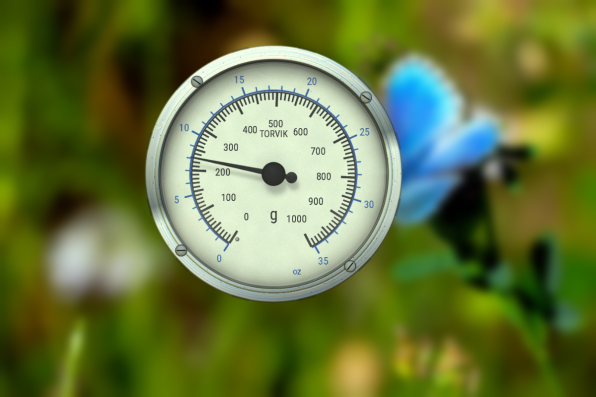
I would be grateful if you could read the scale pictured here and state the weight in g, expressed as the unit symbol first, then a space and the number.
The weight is g 230
